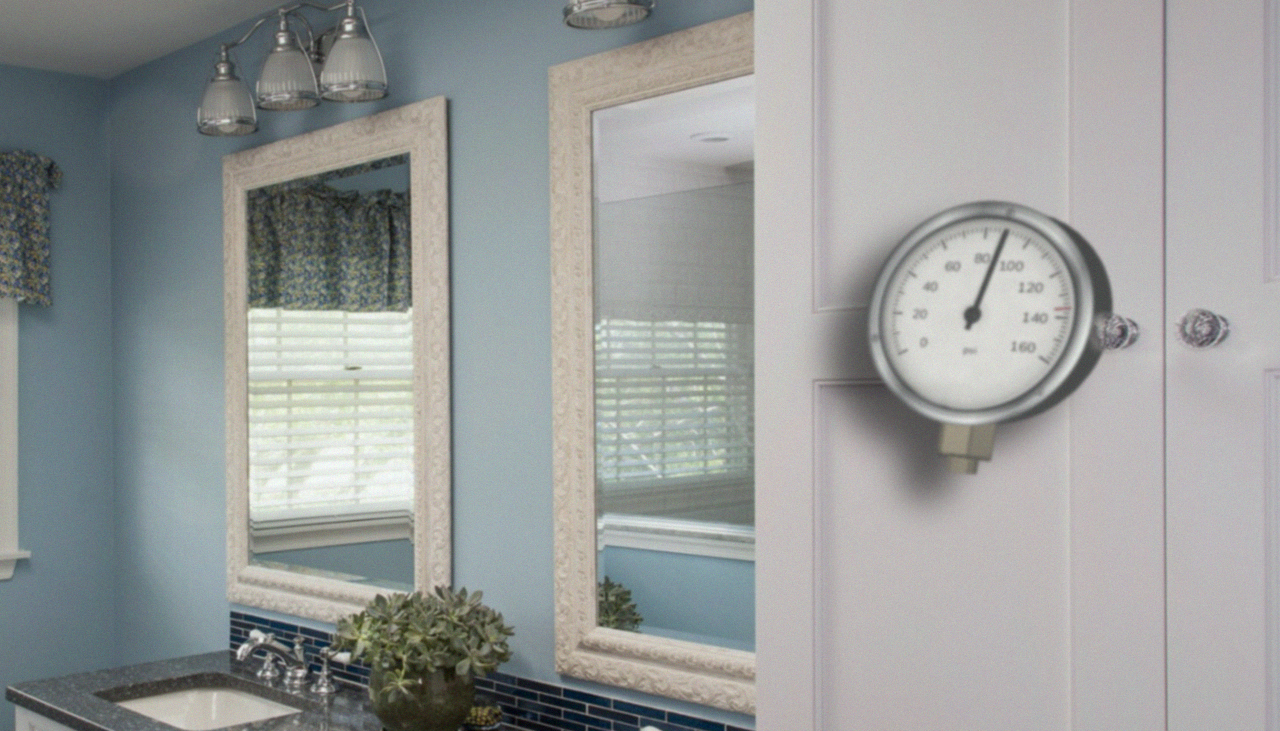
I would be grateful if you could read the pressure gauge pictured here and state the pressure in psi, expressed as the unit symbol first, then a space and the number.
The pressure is psi 90
